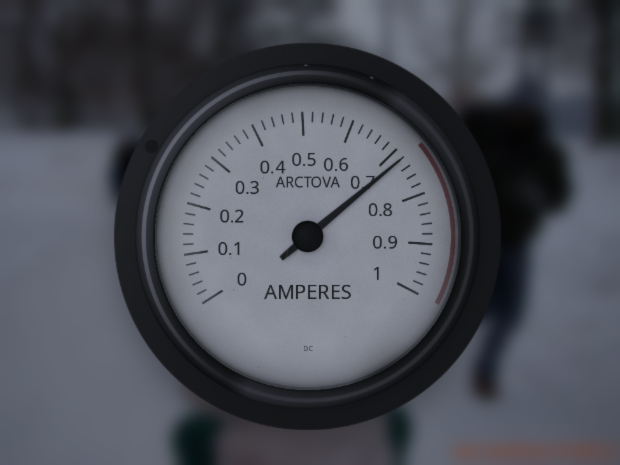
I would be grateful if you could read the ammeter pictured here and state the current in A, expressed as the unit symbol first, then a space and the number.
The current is A 0.72
